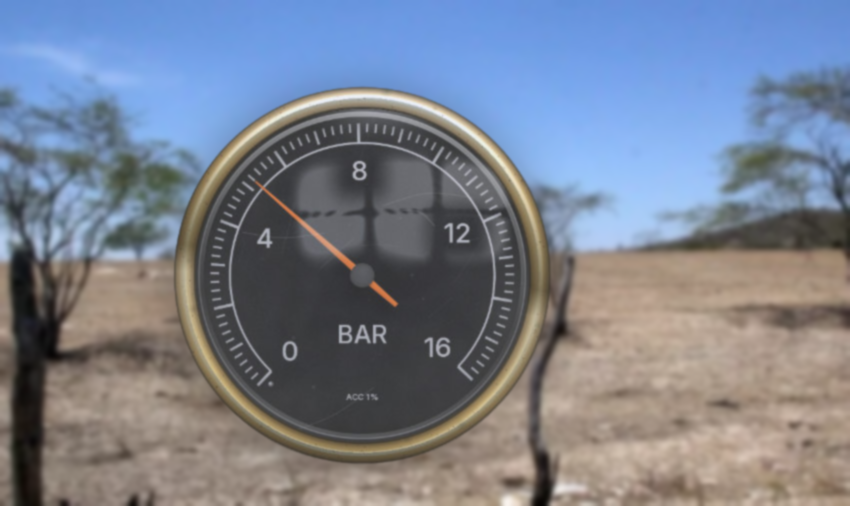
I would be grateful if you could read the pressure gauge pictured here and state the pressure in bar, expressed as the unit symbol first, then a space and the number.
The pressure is bar 5.2
